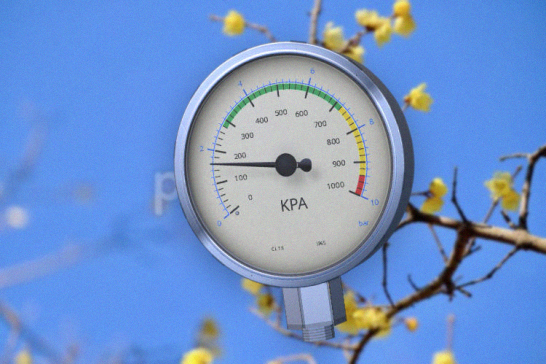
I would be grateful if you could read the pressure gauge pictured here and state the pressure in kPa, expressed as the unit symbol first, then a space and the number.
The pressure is kPa 160
